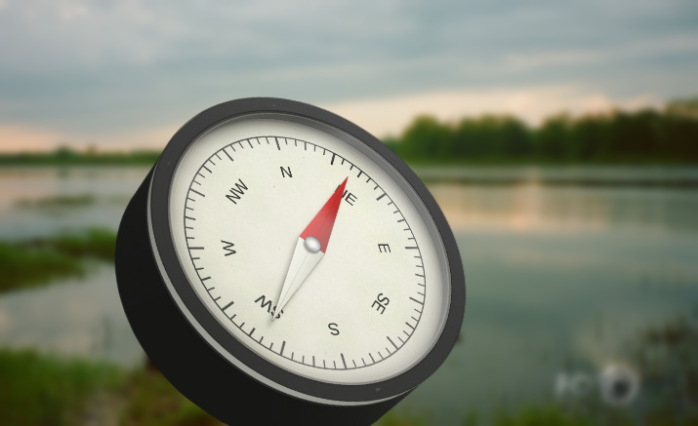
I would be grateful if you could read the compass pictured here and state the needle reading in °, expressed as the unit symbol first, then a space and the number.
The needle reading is ° 40
